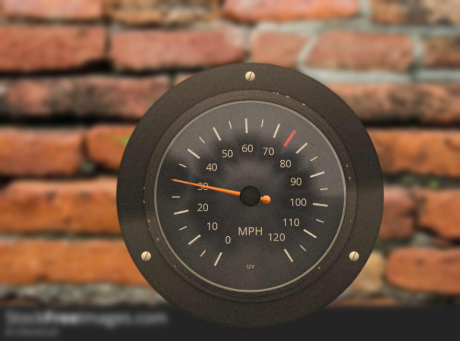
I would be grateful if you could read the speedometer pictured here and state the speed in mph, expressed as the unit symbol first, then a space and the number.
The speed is mph 30
